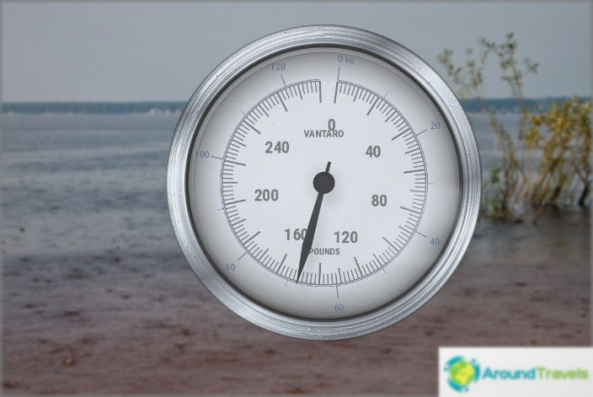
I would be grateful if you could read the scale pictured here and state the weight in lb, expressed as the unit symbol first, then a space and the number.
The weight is lb 150
